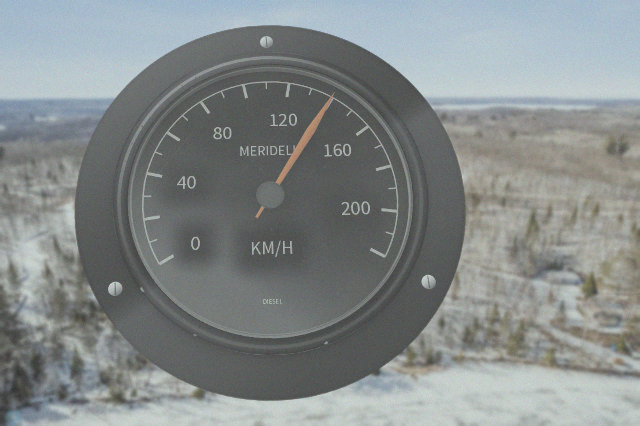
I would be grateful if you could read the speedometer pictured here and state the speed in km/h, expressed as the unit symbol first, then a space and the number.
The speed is km/h 140
